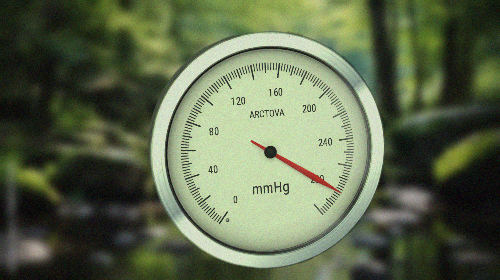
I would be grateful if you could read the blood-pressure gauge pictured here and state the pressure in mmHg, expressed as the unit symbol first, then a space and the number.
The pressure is mmHg 280
